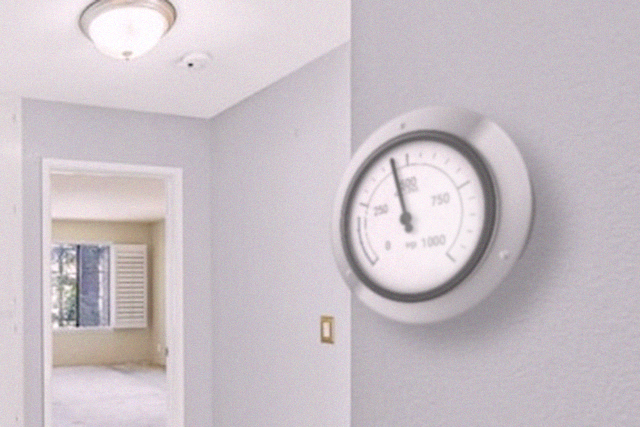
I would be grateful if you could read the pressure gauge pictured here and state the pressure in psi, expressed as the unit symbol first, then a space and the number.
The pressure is psi 450
